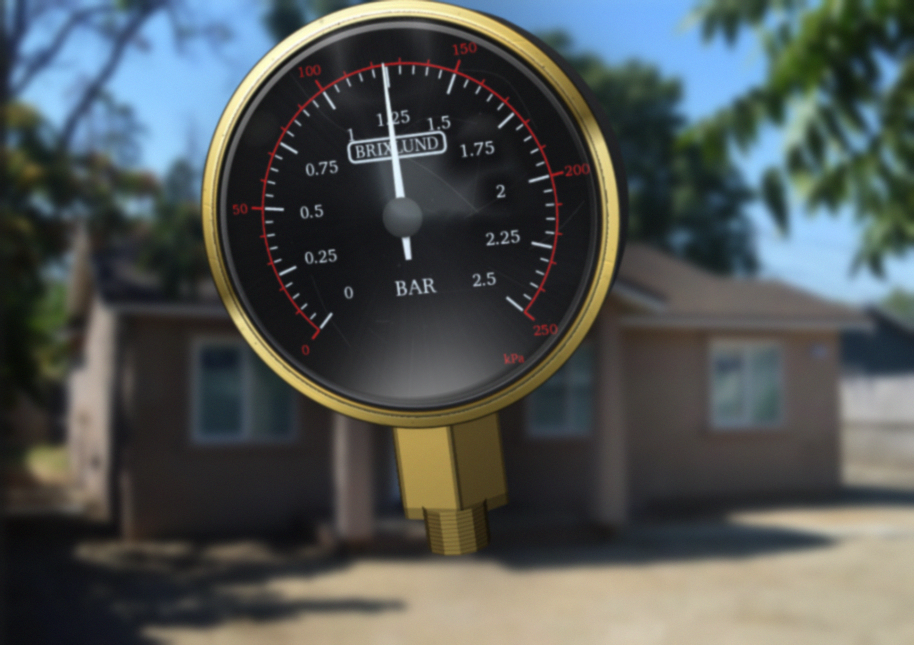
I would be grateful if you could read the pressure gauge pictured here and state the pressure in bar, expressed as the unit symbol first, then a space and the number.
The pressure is bar 1.25
